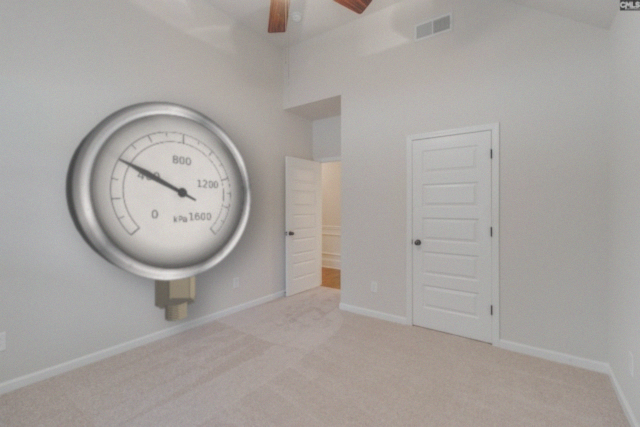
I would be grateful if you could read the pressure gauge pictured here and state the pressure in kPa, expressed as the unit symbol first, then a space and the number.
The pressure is kPa 400
